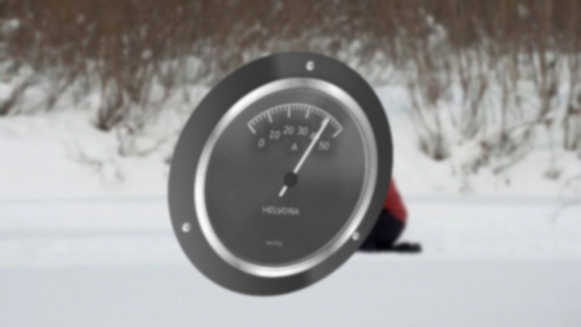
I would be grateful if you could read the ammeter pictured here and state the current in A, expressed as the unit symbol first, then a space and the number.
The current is A 40
